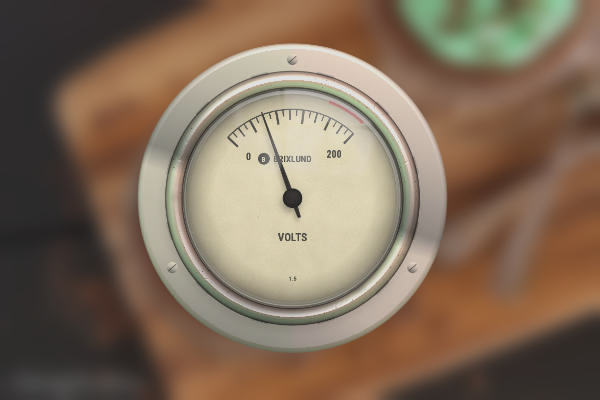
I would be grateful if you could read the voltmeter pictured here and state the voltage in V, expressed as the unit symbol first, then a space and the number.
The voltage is V 60
